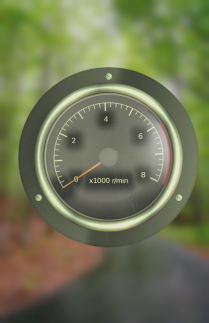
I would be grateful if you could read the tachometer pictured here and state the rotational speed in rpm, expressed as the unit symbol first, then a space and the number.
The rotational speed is rpm 0
